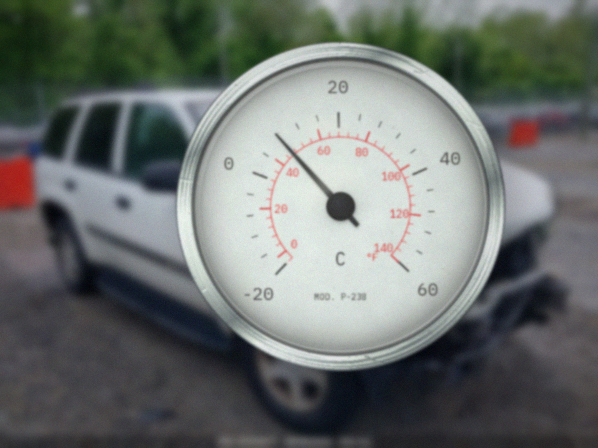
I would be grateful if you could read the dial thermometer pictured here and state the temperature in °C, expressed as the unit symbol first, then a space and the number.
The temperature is °C 8
